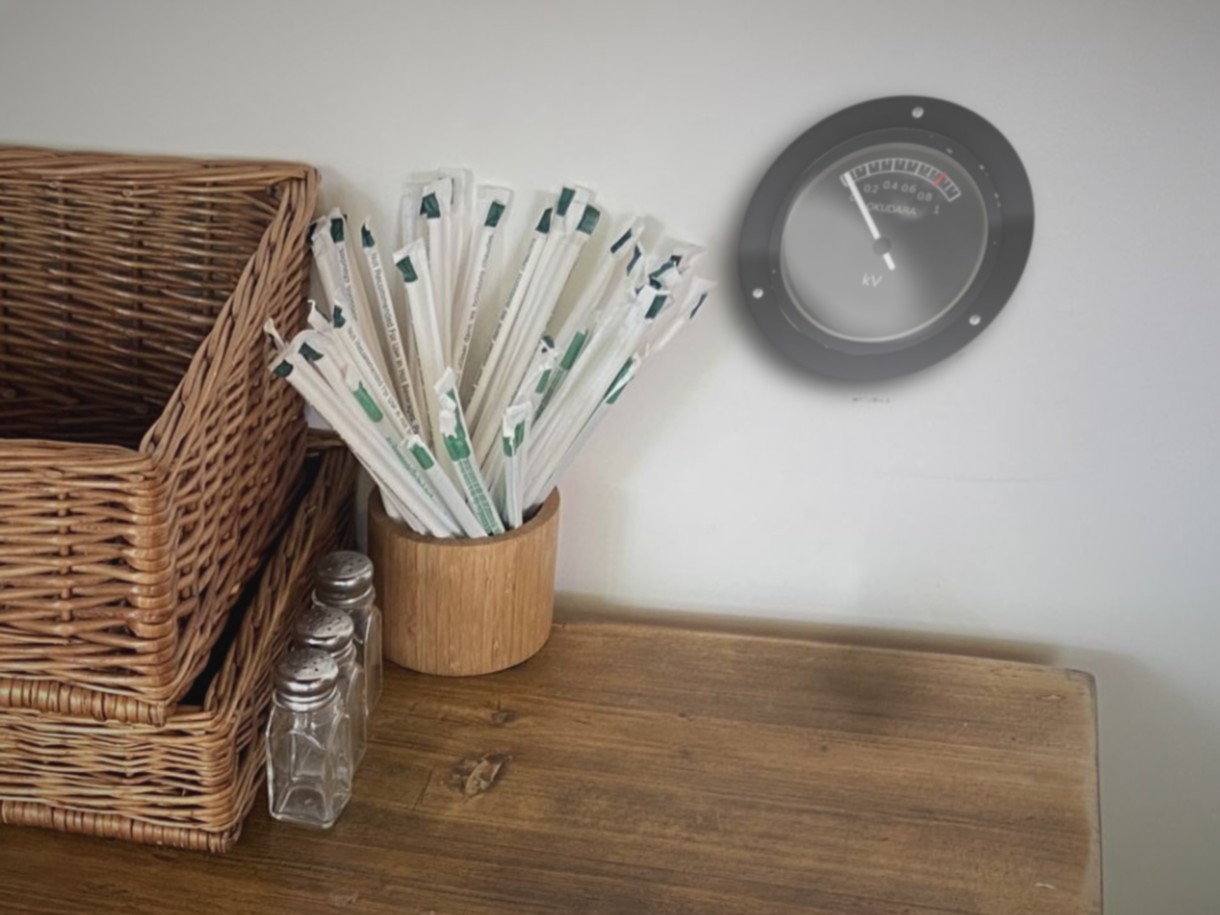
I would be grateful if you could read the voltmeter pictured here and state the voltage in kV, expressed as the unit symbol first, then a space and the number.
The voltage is kV 0.05
